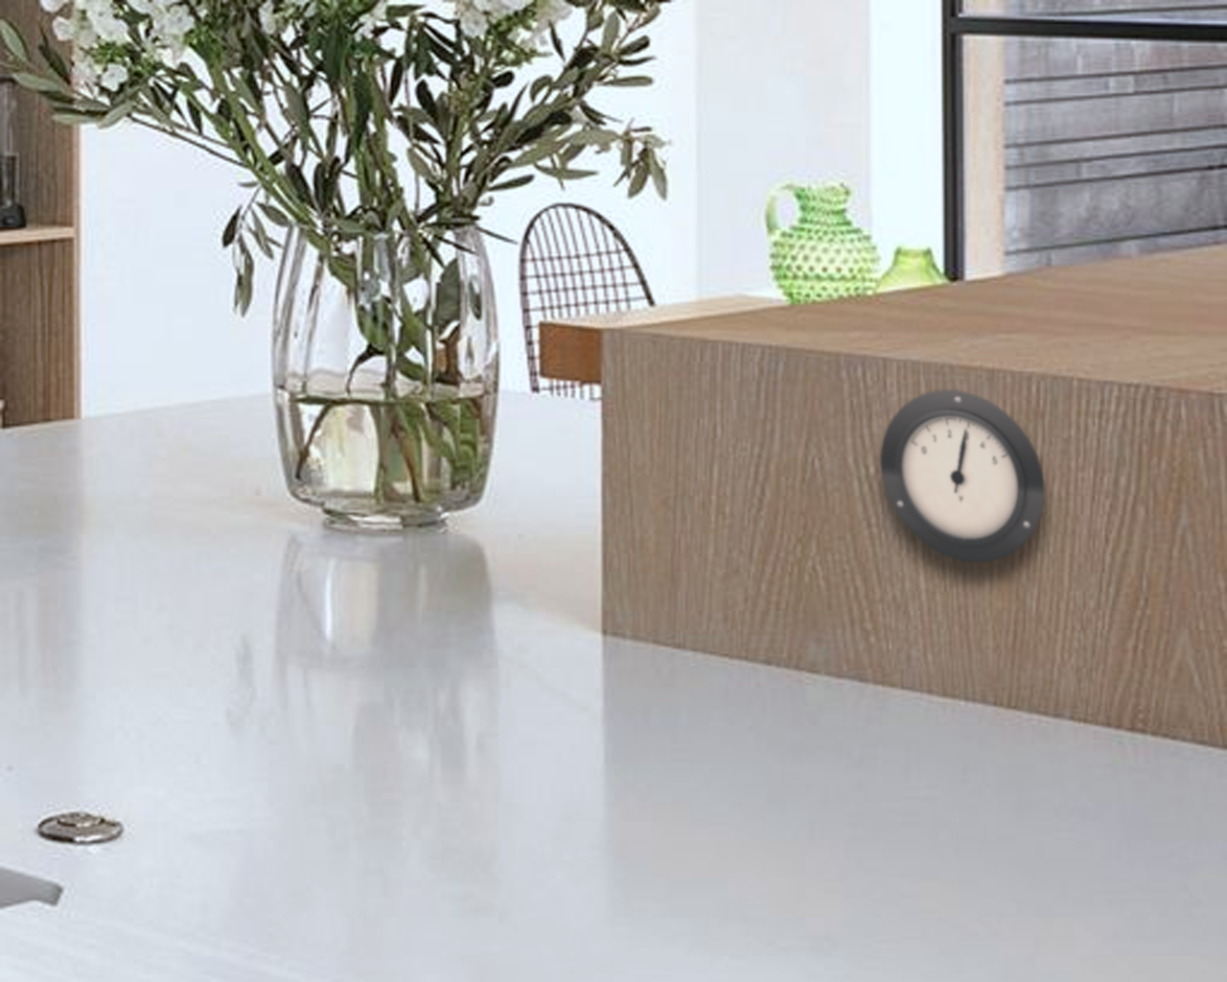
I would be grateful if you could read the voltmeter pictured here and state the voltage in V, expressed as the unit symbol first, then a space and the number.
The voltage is V 3
